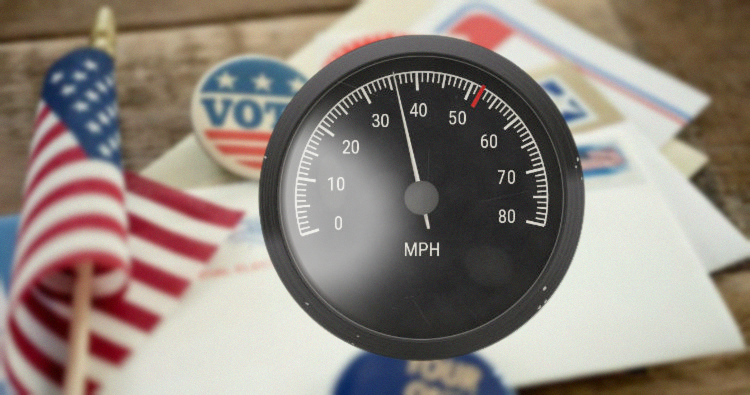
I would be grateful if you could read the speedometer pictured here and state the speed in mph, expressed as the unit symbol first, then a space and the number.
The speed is mph 36
